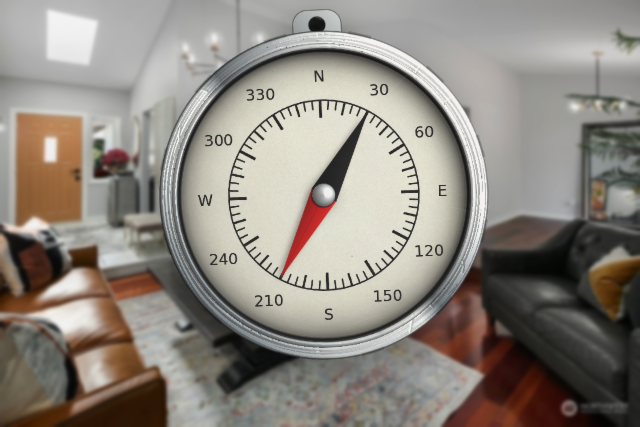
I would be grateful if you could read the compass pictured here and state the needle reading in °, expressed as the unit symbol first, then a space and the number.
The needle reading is ° 210
